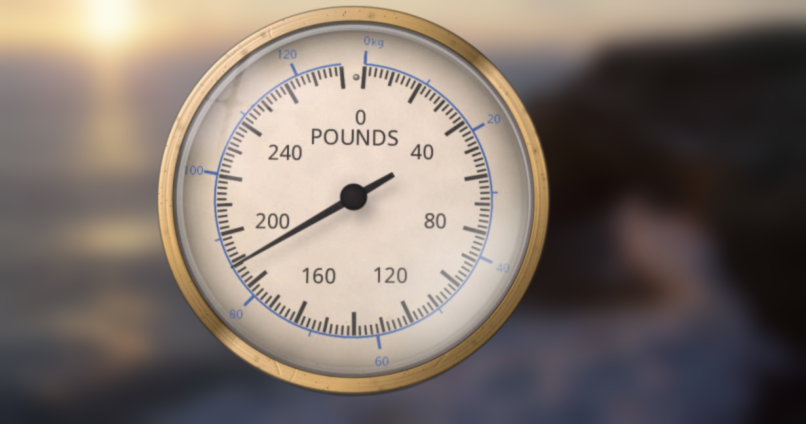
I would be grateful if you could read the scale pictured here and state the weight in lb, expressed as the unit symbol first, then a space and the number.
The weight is lb 188
